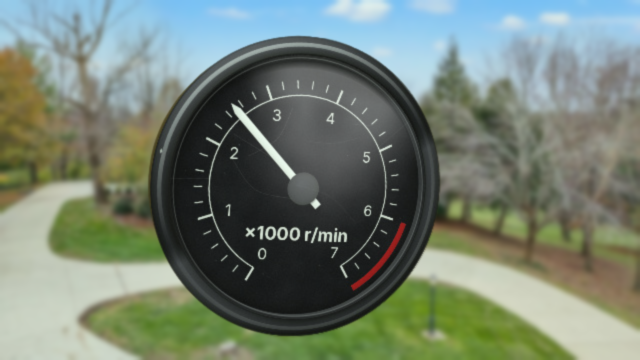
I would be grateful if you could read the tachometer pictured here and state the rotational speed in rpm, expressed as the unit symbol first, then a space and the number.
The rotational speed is rpm 2500
